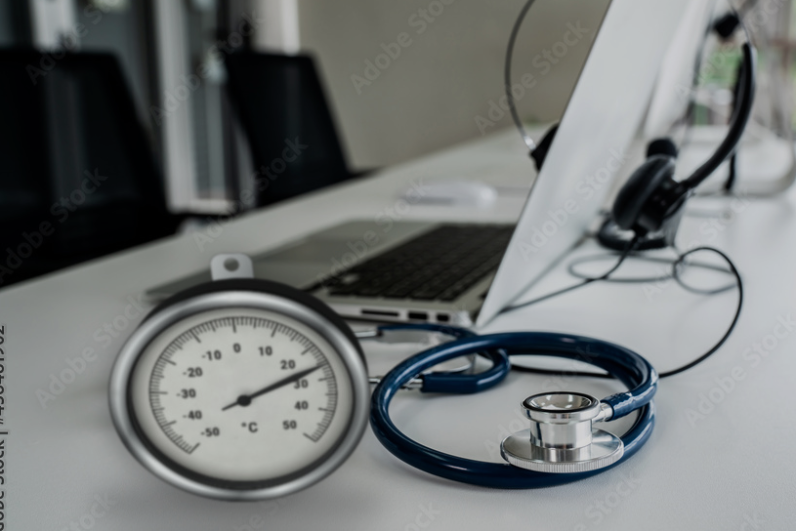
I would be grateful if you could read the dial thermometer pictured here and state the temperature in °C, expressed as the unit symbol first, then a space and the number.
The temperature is °C 25
